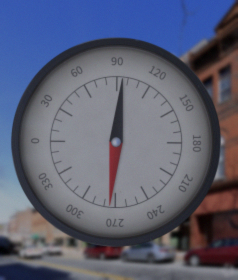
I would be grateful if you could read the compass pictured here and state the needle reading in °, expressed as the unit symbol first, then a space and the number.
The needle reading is ° 275
